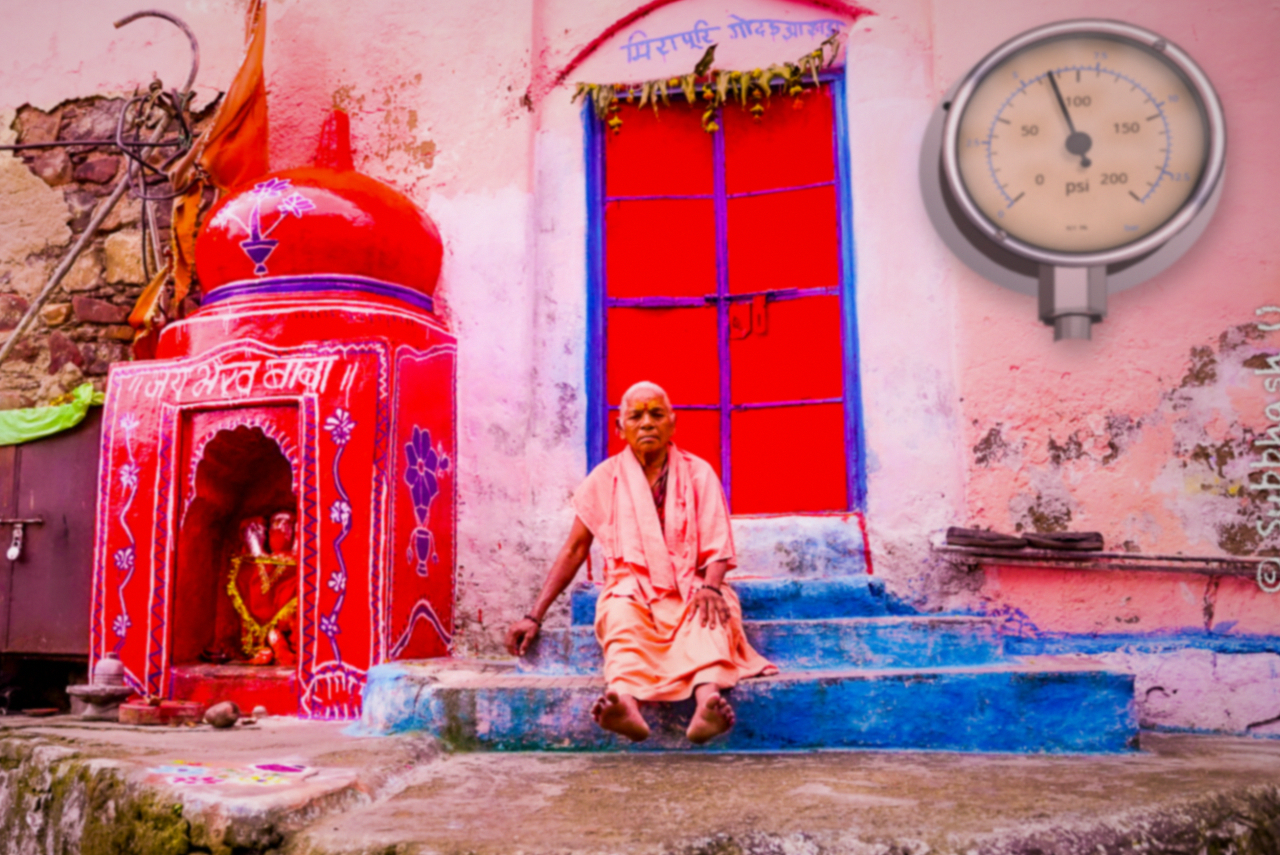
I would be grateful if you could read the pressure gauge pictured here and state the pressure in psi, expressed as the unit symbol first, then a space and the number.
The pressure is psi 85
